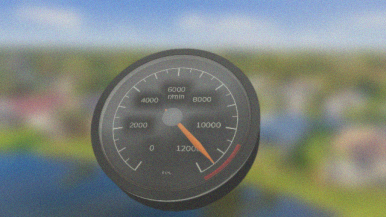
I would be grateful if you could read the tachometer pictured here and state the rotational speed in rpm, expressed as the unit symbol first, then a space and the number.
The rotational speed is rpm 11500
